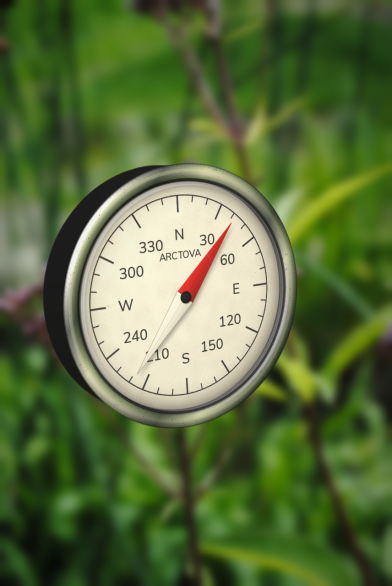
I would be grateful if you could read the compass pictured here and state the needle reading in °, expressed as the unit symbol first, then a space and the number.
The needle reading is ° 40
